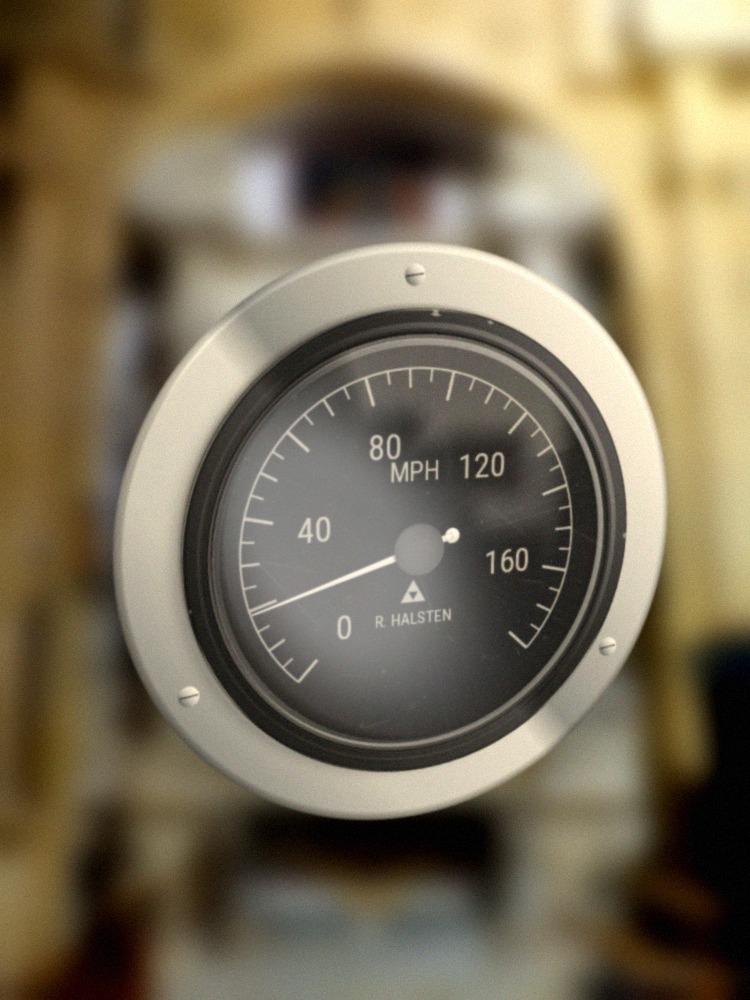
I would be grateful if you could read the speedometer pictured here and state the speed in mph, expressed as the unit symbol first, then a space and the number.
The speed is mph 20
